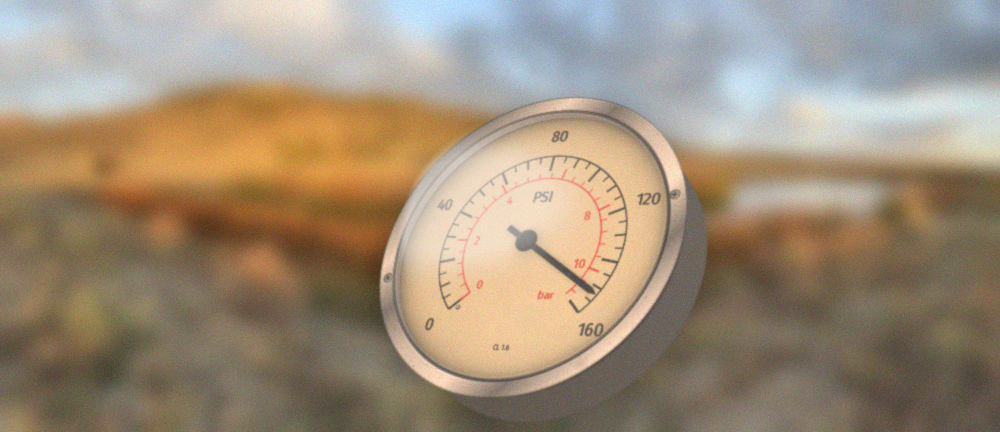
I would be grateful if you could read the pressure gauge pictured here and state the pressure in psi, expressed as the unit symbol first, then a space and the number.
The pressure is psi 152.5
